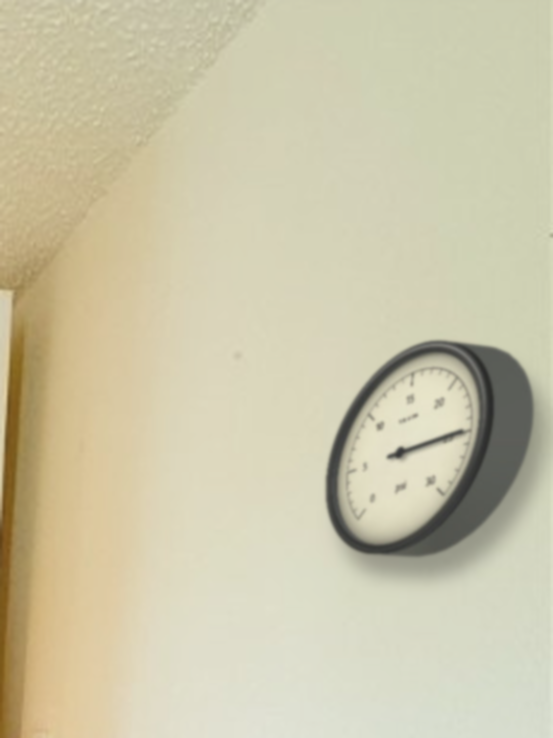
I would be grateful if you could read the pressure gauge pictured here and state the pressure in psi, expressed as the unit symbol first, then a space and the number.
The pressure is psi 25
